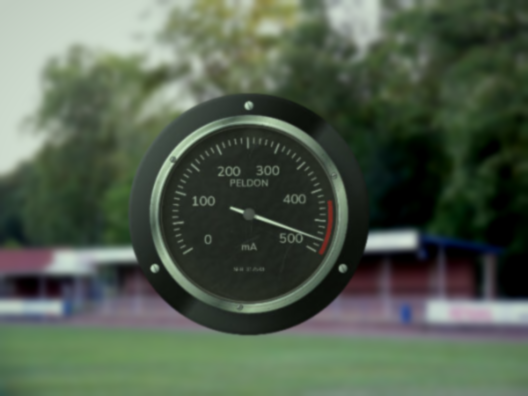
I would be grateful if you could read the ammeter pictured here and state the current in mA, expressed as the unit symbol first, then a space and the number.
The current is mA 480
